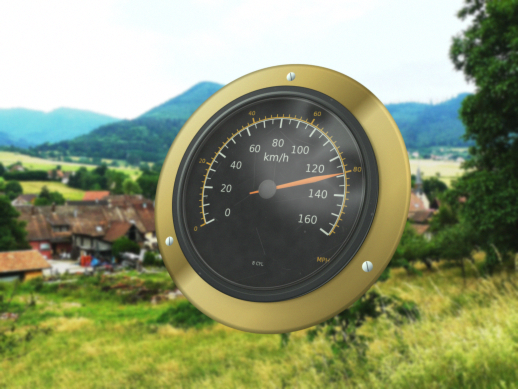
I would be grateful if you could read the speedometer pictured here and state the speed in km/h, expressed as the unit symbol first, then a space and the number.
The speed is km/h 130
